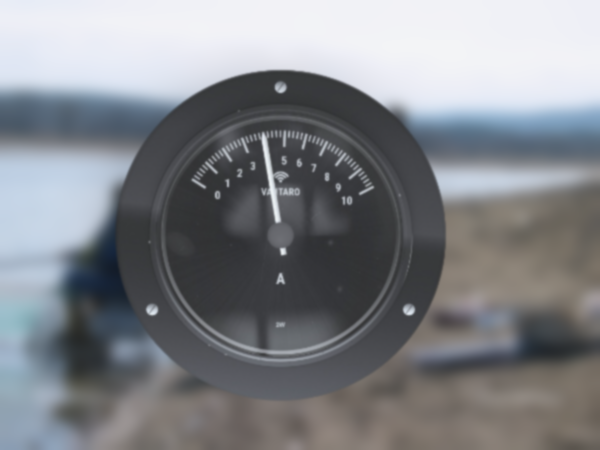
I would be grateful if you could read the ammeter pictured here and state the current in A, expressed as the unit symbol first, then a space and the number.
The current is A 4
